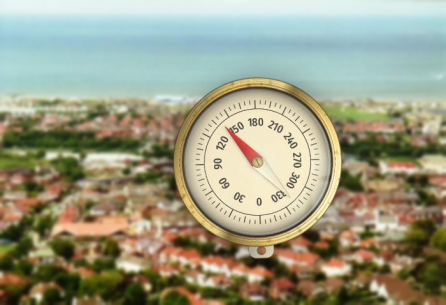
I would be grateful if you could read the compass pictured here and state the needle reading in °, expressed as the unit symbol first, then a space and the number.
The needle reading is ° 140
